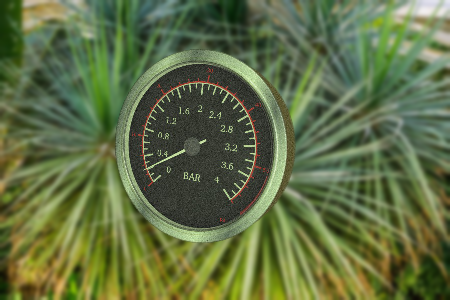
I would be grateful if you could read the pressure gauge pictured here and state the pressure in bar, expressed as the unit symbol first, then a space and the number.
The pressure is bar 0.2
